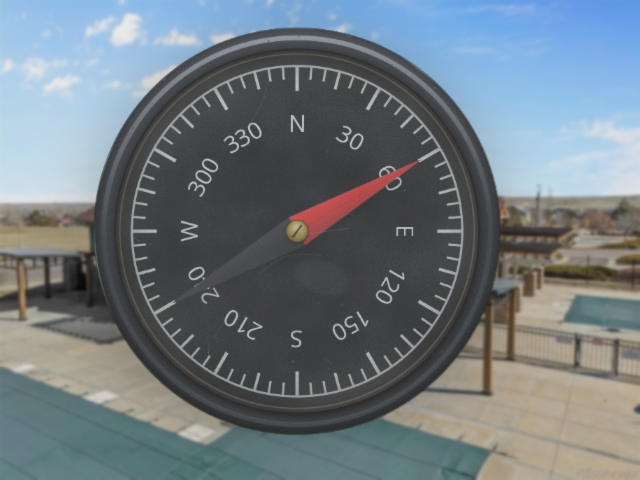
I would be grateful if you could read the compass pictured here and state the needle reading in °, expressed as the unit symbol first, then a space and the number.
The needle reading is ° 60
